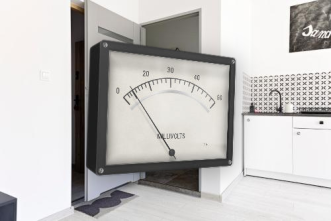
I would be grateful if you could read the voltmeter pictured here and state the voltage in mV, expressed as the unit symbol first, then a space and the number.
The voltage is mV 10
